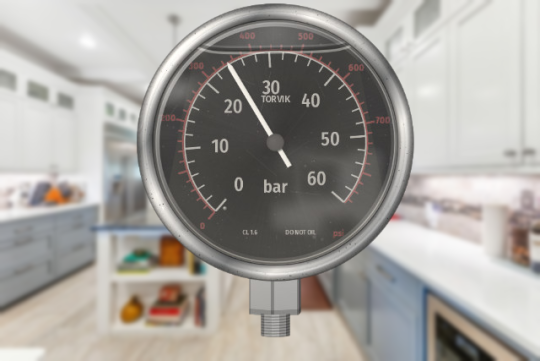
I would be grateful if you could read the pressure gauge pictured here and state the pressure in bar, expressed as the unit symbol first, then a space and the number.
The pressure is bar 24
